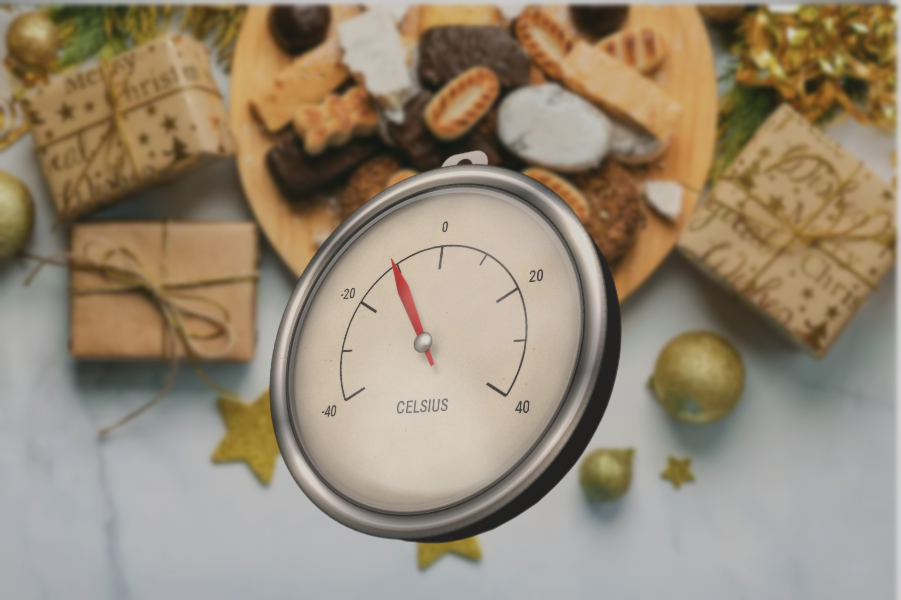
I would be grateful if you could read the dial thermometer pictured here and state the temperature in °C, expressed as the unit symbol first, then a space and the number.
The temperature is °C -10
